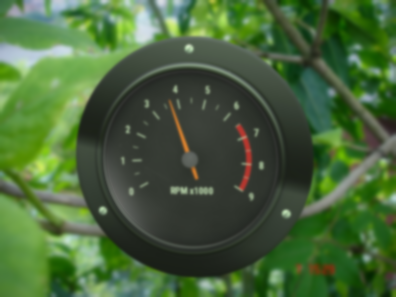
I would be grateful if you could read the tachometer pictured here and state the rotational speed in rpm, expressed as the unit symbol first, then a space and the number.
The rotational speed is rpm 3750
